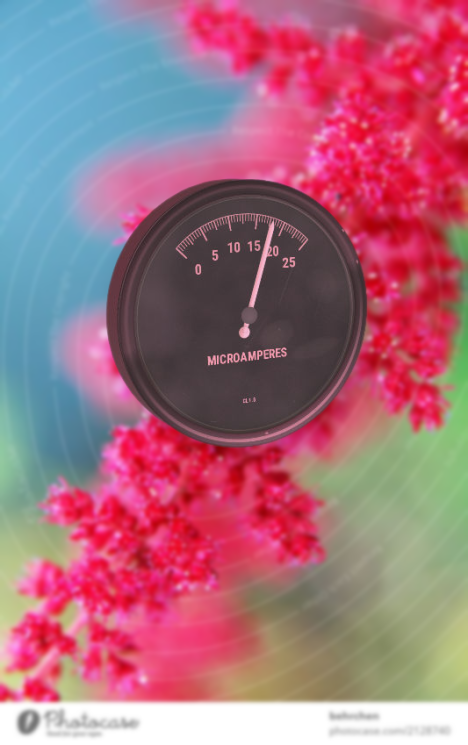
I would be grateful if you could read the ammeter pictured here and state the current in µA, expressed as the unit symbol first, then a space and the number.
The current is µA 17.5
